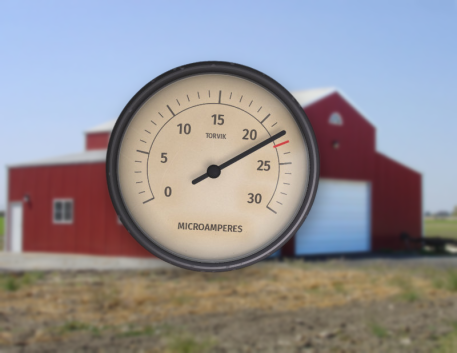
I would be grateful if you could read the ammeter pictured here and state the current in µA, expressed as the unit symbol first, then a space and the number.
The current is µA 22
